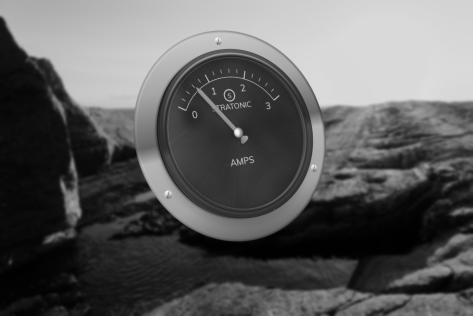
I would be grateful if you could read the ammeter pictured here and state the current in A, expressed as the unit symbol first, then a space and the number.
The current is A 0.6
